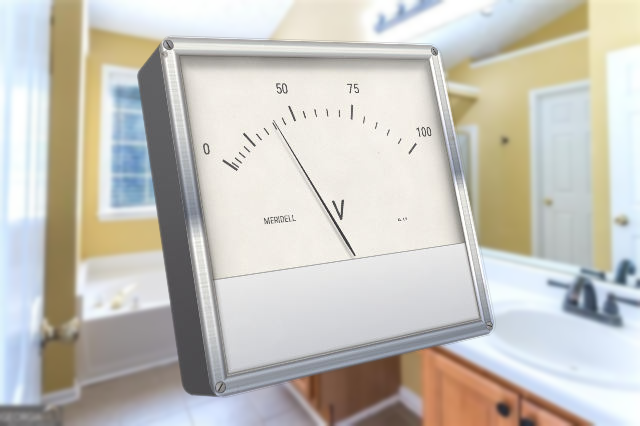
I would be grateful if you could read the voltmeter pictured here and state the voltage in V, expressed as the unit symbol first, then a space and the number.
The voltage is V 40
